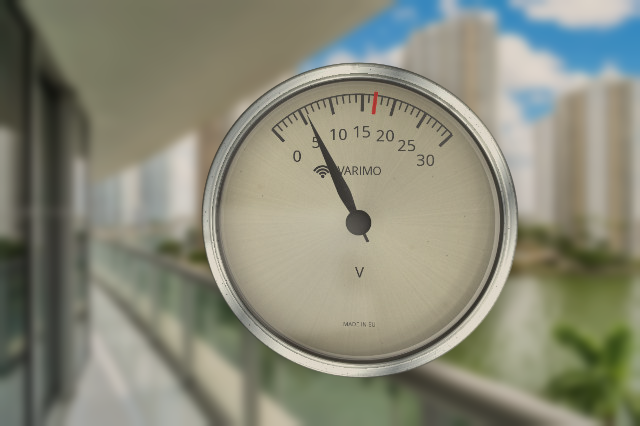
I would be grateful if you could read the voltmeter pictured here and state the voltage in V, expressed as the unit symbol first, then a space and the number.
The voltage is V 6
